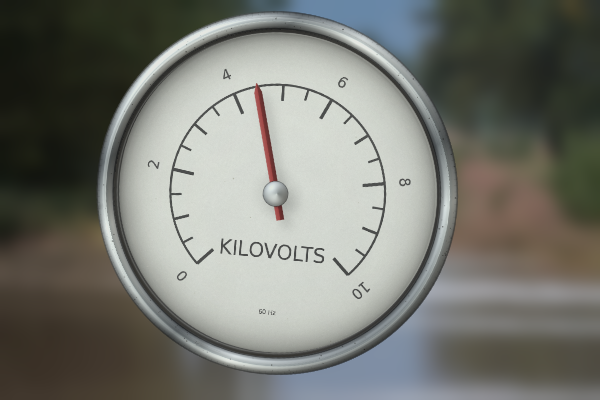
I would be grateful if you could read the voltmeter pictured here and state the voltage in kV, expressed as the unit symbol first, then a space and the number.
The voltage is kV 4.5
